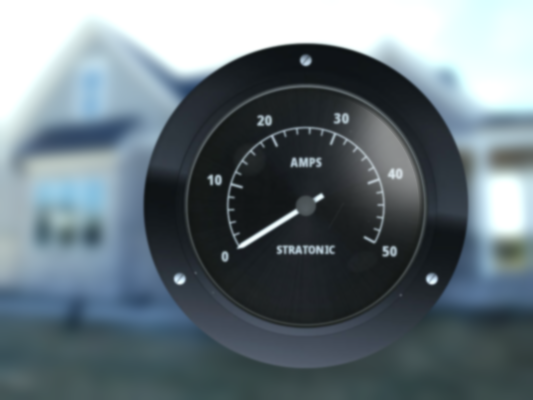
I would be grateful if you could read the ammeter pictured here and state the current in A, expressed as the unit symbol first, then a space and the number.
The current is A 0
